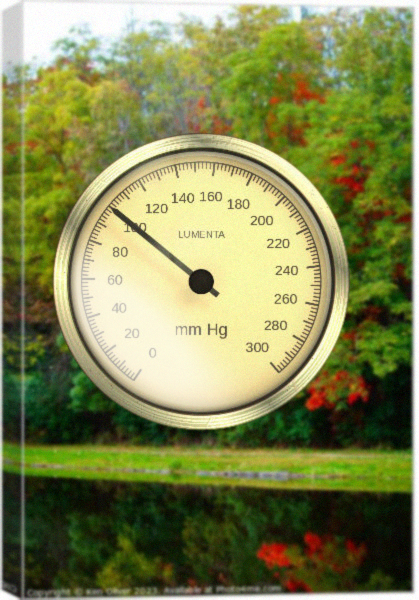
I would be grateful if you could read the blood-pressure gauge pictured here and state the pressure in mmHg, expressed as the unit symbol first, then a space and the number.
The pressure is mmHg 100
